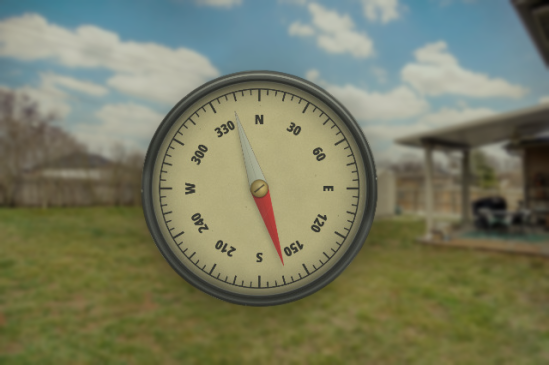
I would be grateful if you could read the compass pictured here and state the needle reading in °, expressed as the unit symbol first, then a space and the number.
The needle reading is ° 162.5
